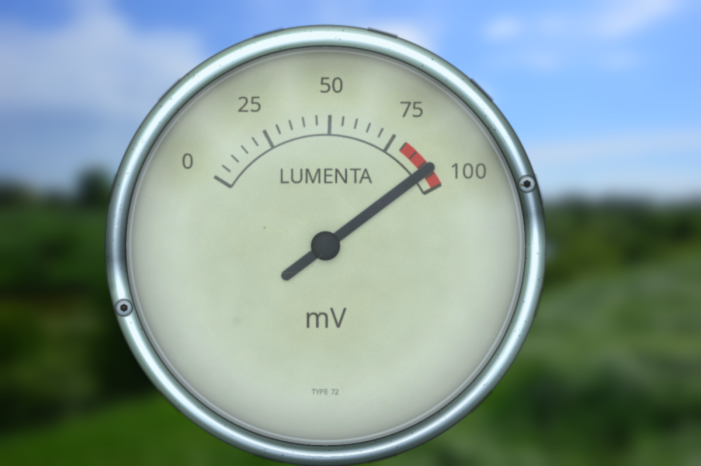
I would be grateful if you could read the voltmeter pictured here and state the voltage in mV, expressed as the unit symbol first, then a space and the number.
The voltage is mV 92.5
